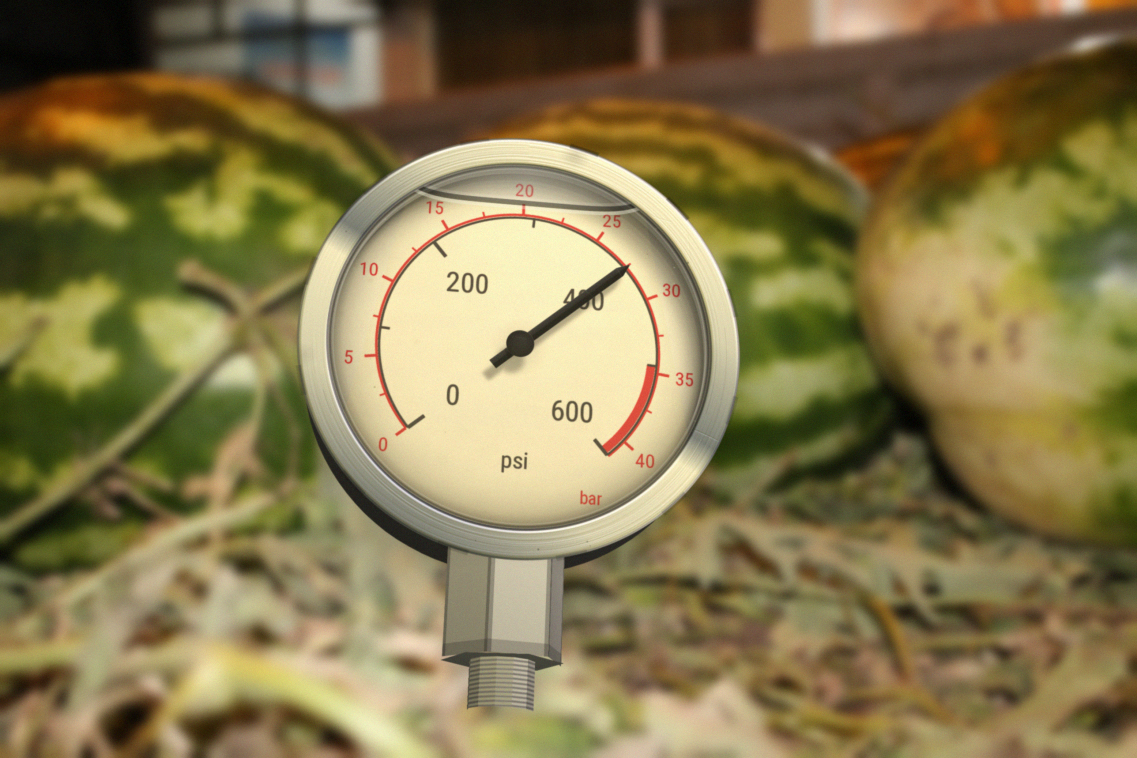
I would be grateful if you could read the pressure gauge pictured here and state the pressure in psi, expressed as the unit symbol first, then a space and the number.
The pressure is psi 400
